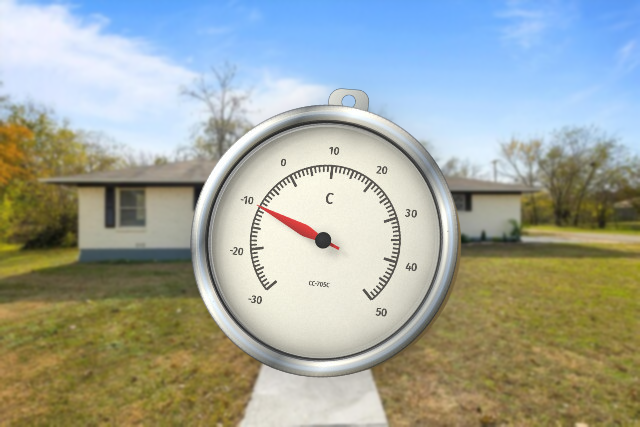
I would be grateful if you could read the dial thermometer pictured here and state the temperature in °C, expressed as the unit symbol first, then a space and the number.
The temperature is °C -10
